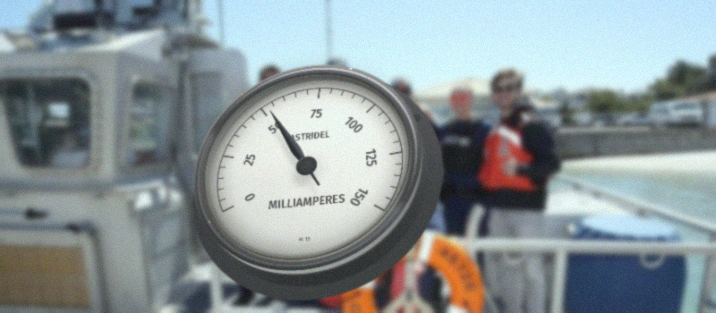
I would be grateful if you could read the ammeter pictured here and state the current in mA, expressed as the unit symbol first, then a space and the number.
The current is mA 52.5
